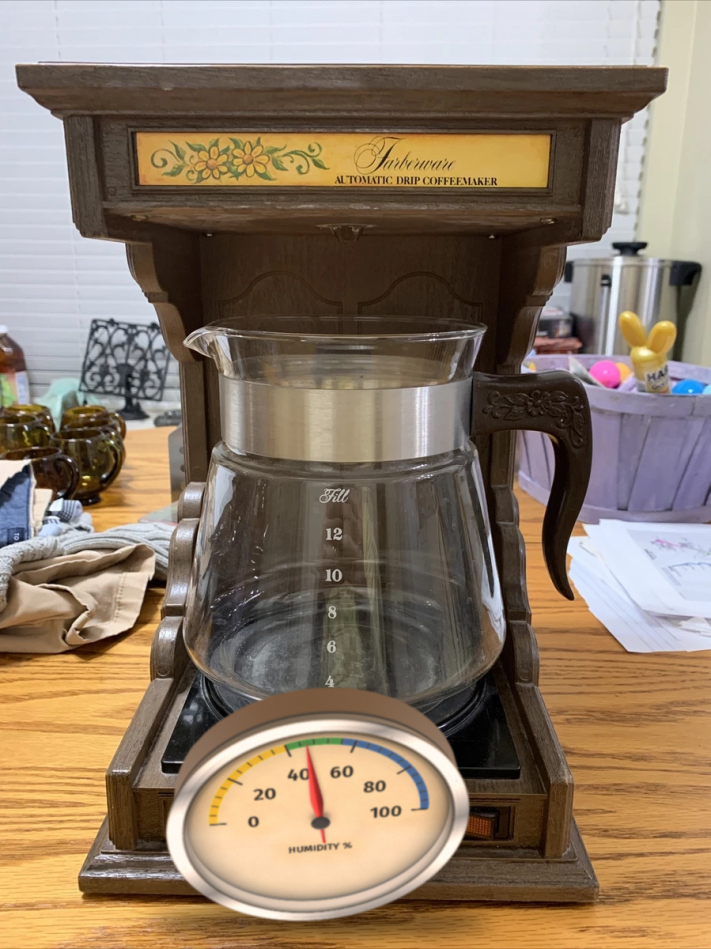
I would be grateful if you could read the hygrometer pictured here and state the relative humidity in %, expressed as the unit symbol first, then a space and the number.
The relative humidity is % 46
